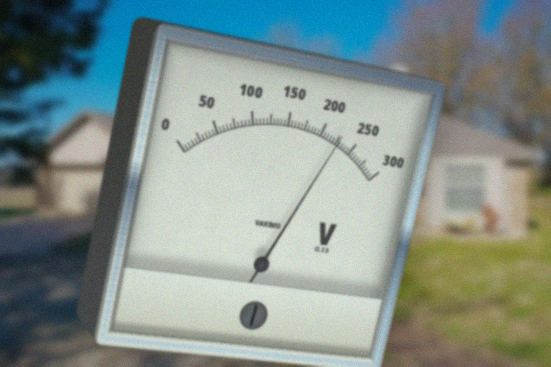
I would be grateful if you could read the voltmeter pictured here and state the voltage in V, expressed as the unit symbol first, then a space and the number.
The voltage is V 225
